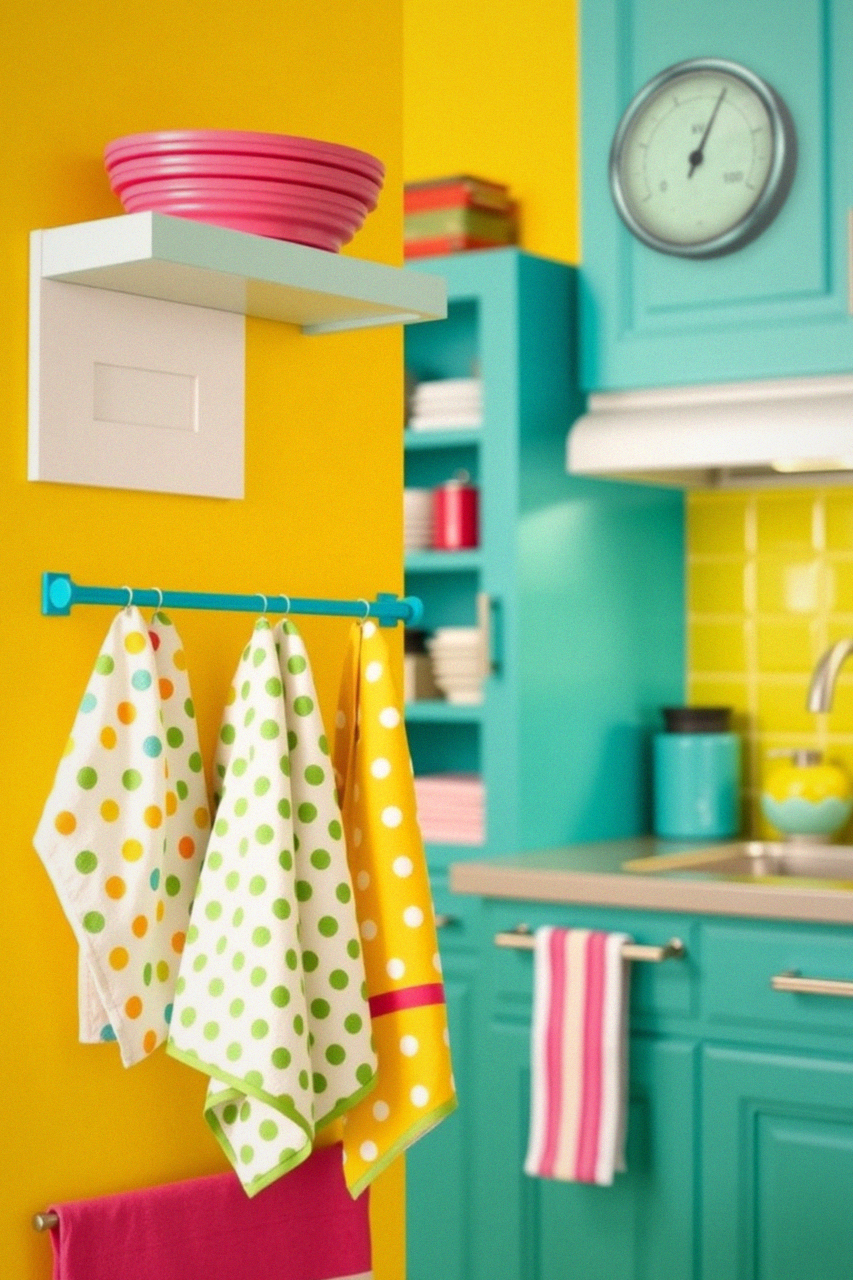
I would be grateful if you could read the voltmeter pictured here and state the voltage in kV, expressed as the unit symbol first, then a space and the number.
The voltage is kV 60
